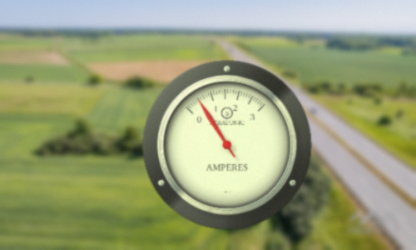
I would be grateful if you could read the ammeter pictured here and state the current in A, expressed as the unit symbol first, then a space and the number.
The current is A 0.5
